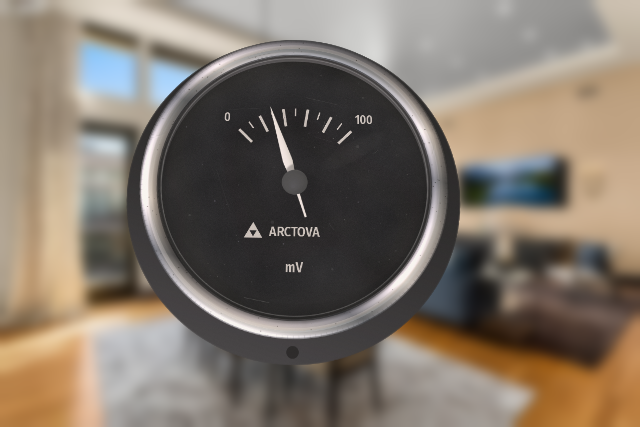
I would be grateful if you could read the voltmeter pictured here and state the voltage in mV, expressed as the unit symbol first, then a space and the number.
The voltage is mV 30
